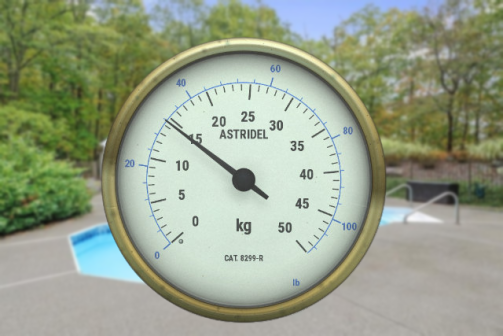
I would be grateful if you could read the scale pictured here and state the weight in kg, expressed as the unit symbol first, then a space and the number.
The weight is kg 14.5
